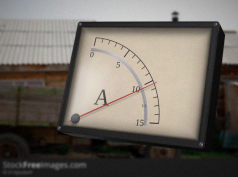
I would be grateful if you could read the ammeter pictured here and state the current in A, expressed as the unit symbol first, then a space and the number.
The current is A 10.5
